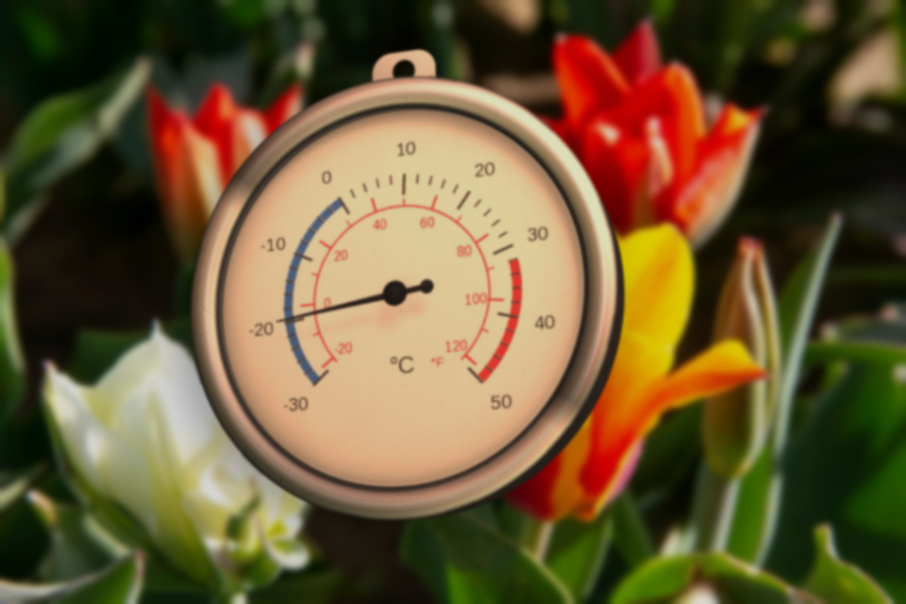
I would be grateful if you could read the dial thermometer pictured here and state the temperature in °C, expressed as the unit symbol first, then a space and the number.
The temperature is °C -20
